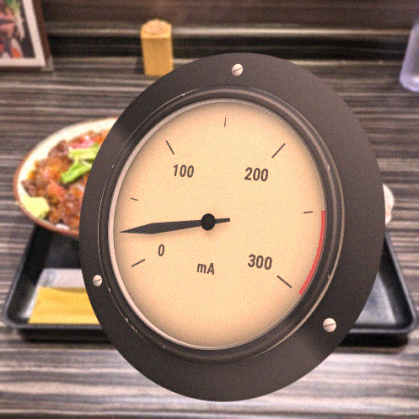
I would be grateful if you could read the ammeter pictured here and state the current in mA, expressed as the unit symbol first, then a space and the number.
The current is mA 25
